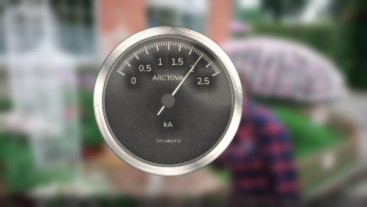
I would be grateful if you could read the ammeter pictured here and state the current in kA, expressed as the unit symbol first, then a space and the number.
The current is kA 2
